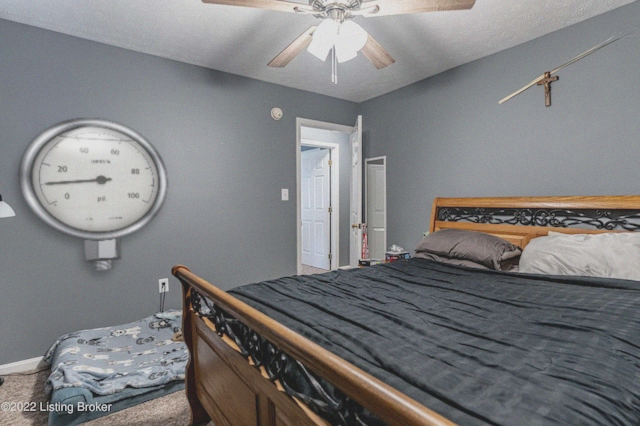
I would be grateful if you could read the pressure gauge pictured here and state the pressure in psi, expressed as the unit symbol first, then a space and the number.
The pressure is psi 10
